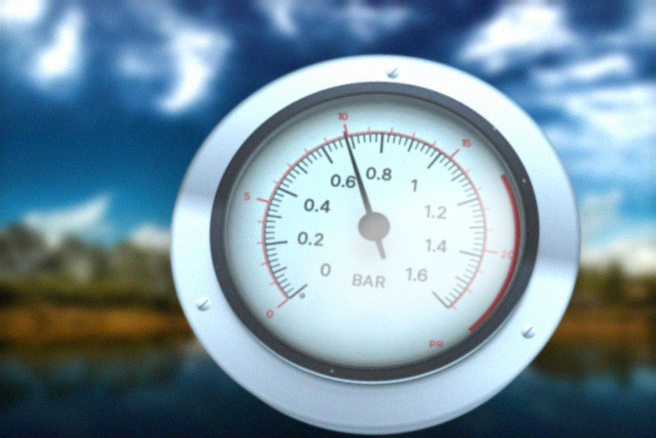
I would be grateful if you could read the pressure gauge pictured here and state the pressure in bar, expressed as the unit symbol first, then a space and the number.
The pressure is bar 0.68
